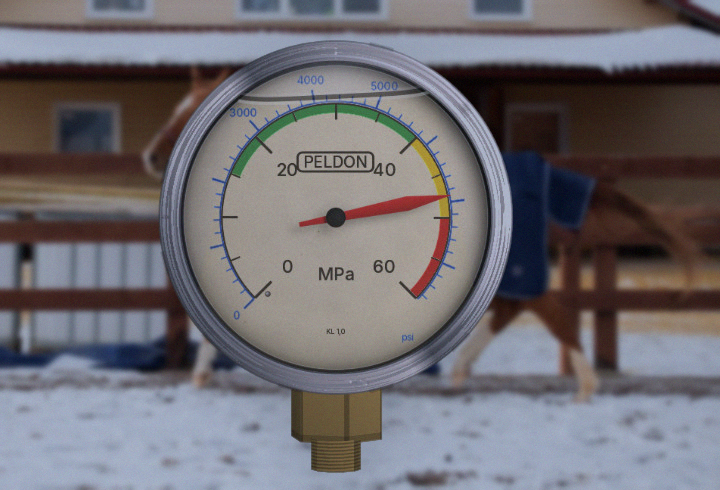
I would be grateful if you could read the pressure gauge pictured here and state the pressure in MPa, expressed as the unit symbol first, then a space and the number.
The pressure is MPa 47.5
